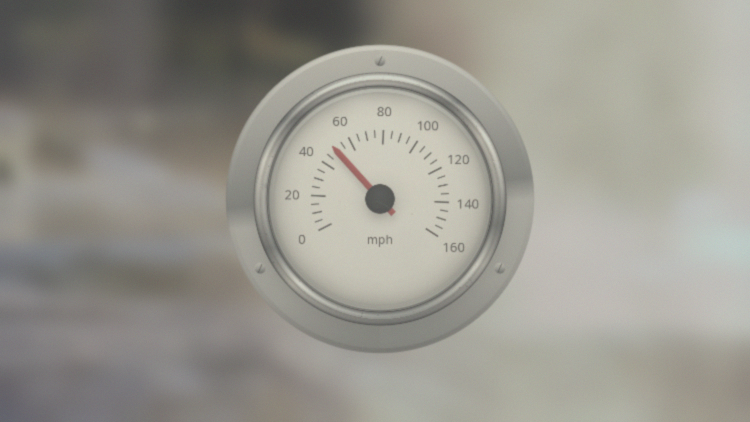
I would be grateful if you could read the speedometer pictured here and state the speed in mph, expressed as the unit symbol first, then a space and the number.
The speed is mph 50
